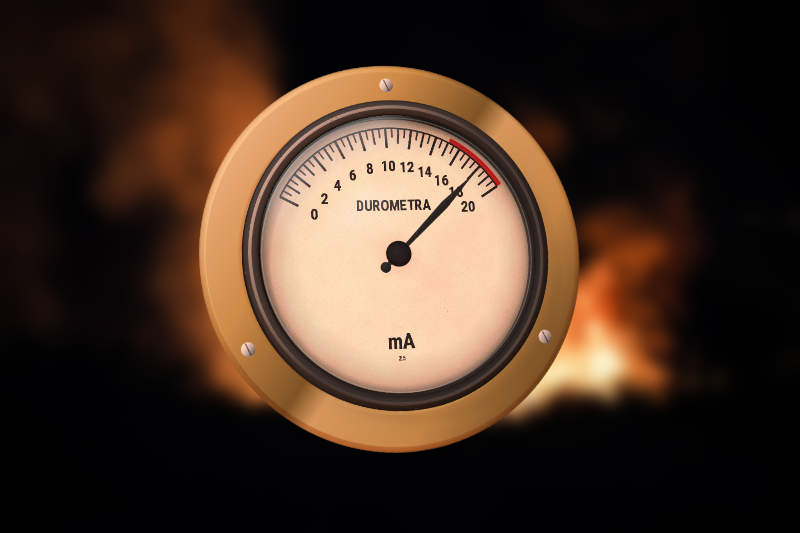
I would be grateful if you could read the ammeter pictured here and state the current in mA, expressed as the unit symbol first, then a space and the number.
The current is mA 18
